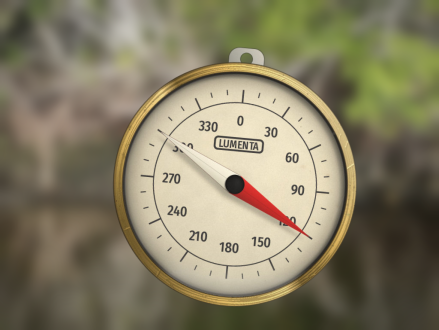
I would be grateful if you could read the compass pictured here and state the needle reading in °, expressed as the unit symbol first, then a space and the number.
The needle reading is ° 120
